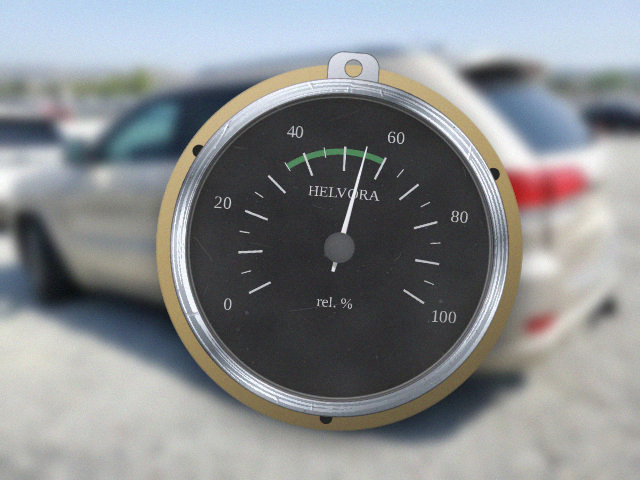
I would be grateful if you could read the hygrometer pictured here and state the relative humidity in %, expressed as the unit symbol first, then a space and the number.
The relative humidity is % 55
